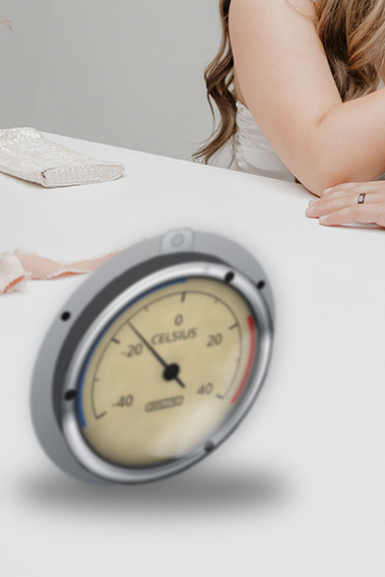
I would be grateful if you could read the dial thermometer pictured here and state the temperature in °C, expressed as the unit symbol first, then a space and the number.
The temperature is °C -15
